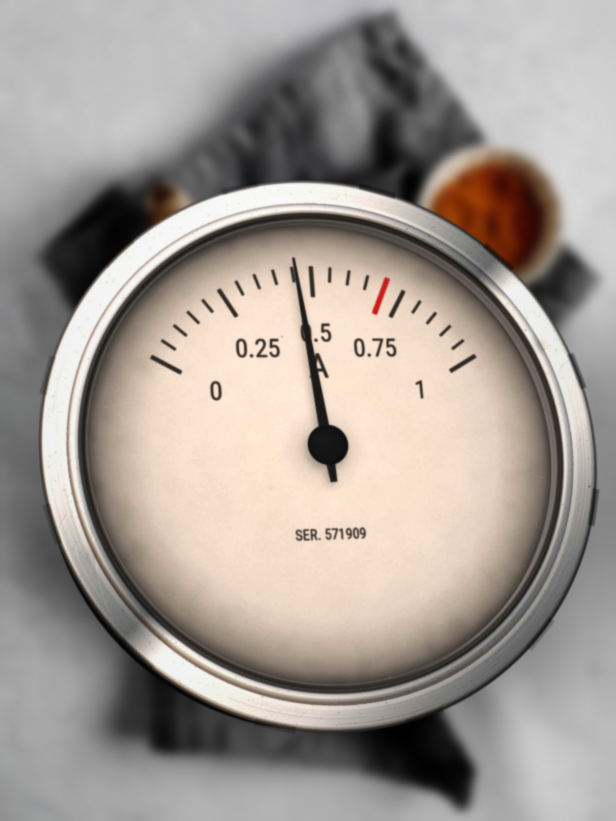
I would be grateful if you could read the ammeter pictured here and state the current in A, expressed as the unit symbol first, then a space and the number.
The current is A 0.45
